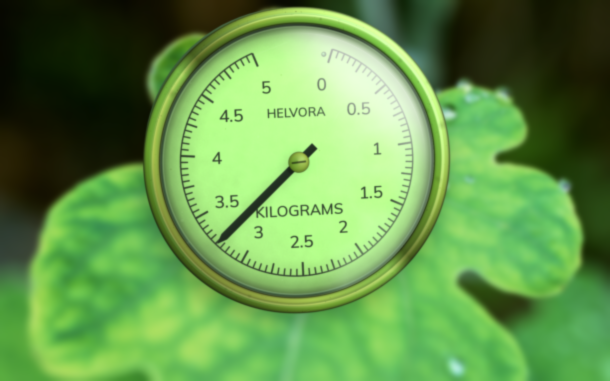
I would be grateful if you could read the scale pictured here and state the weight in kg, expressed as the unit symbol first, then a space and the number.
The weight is kg 3.25
